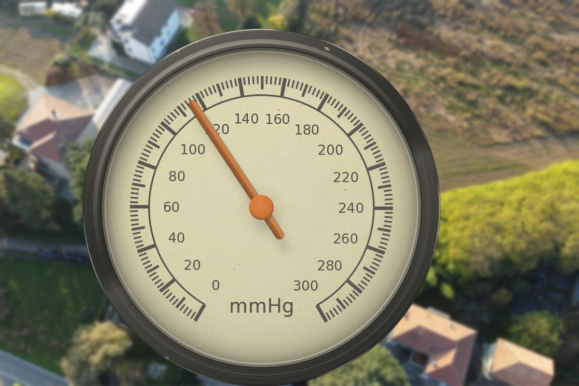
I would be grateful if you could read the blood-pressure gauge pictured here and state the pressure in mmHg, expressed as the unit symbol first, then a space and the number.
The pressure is mmHg 116
